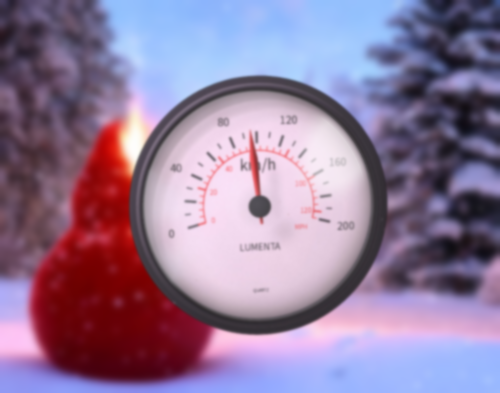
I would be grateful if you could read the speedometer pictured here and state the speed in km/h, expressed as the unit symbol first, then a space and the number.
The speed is km/h 95
